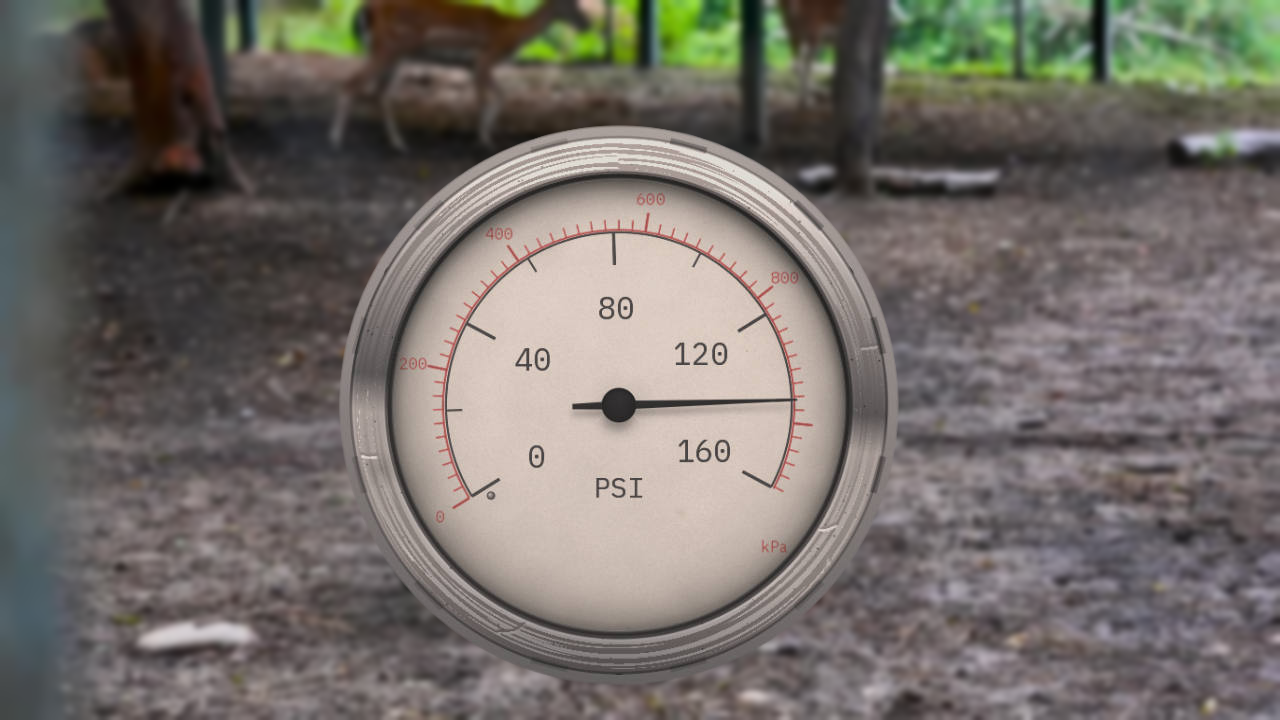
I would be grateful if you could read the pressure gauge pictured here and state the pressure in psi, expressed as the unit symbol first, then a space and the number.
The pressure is psi 140
